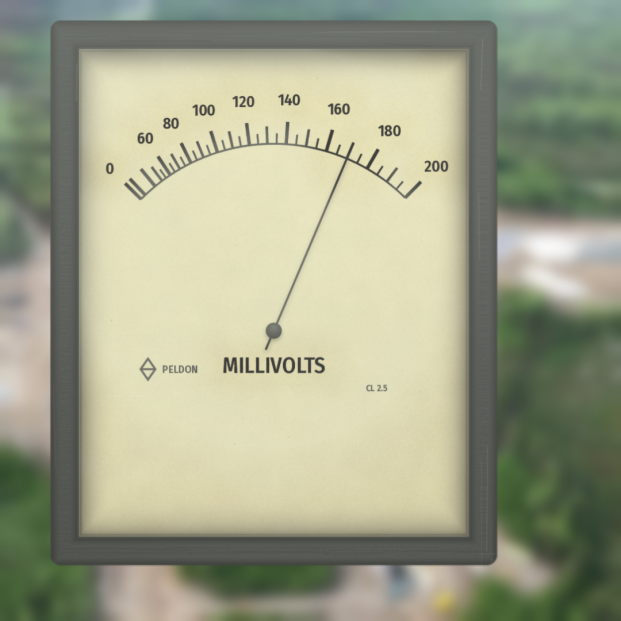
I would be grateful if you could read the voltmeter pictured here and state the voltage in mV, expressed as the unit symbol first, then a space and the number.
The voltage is mV 170
